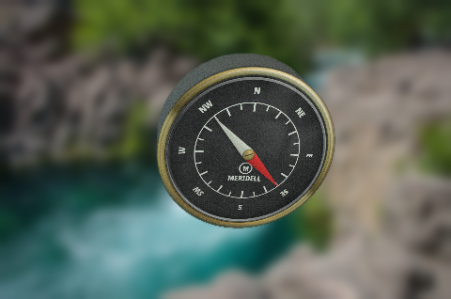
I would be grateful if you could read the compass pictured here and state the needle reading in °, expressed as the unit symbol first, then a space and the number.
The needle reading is ° 135
